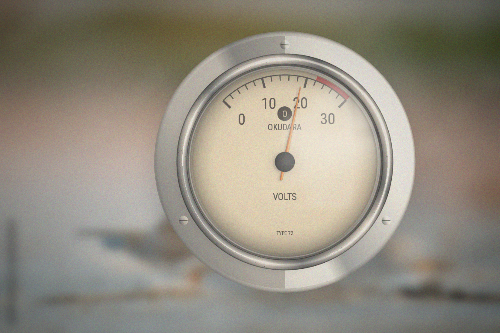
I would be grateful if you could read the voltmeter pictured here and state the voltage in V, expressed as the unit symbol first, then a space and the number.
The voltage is V 19
